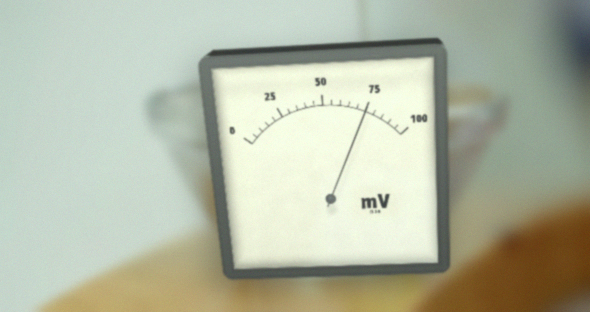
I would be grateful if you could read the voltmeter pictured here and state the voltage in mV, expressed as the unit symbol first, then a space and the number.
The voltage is mV 75
